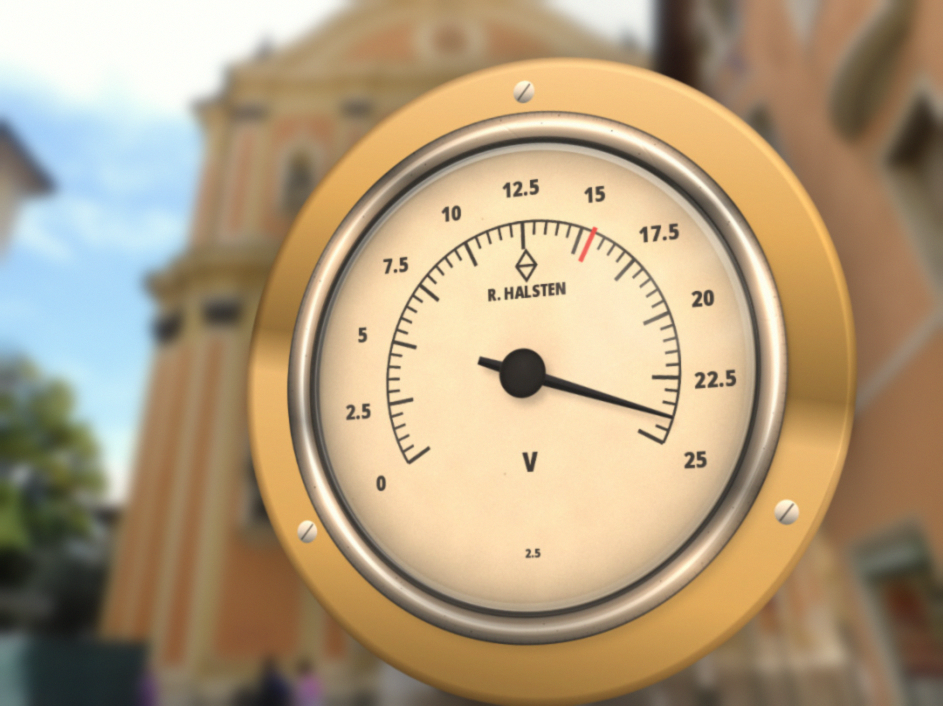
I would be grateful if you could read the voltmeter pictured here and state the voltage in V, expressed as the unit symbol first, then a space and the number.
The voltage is V 24
